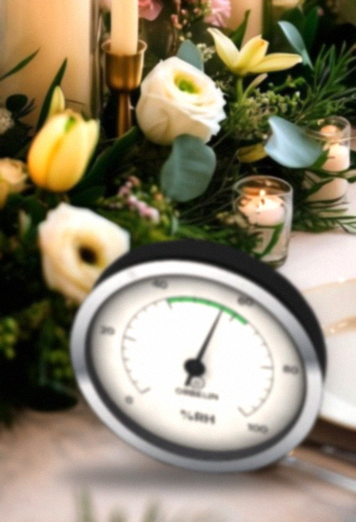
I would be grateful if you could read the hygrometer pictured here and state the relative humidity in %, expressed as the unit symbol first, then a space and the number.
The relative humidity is % 56
